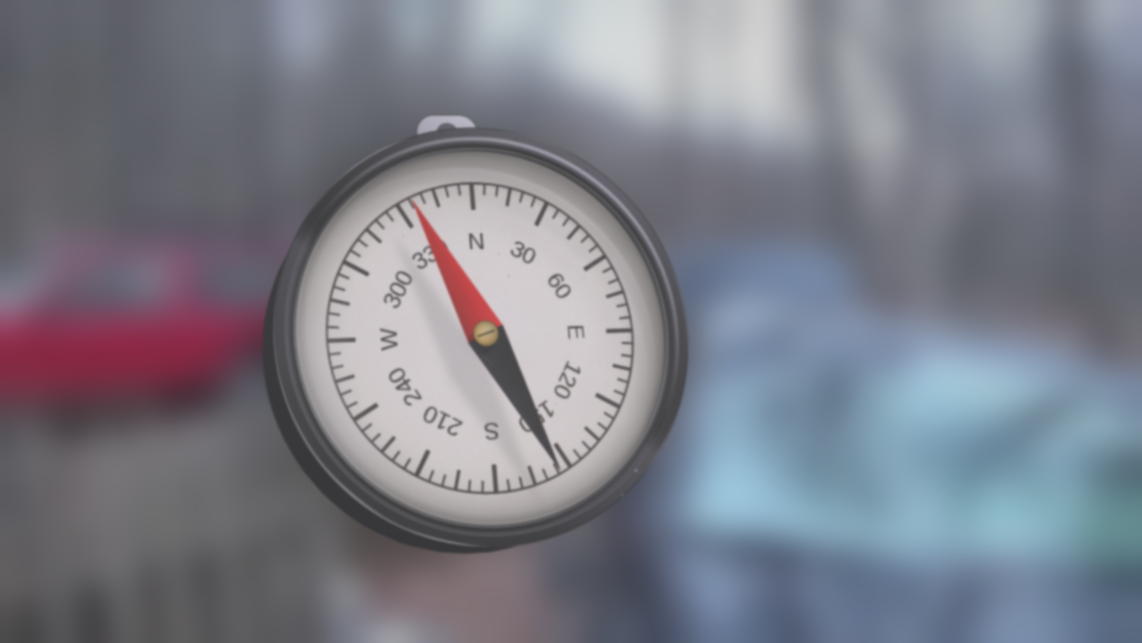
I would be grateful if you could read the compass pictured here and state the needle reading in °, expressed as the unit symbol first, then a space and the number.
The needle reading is ° 335
